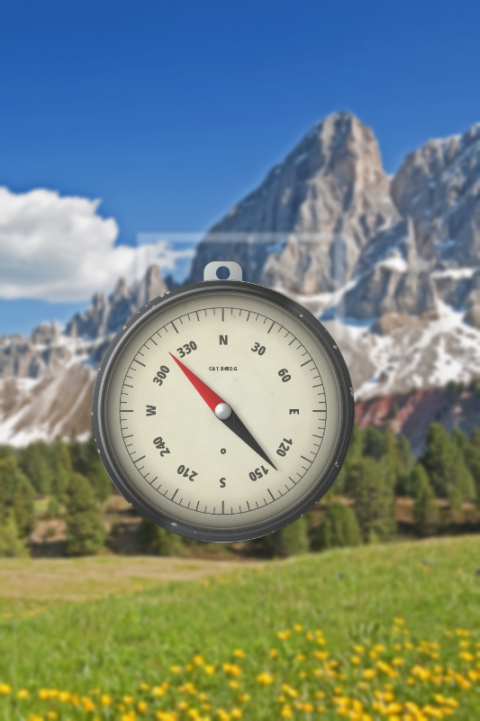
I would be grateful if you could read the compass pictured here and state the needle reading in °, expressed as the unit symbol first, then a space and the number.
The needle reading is ° 317.5
